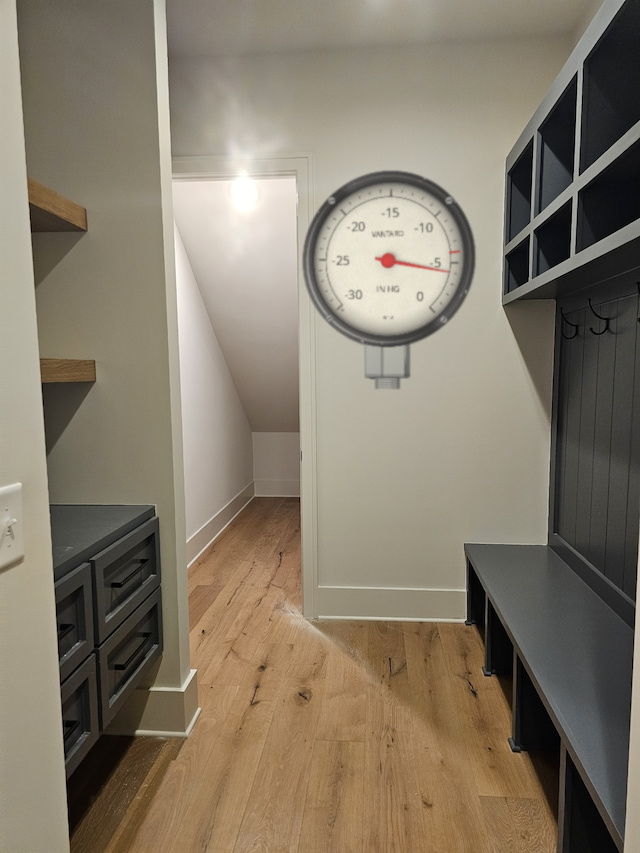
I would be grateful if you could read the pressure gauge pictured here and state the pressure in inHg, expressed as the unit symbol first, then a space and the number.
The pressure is inHg -4
